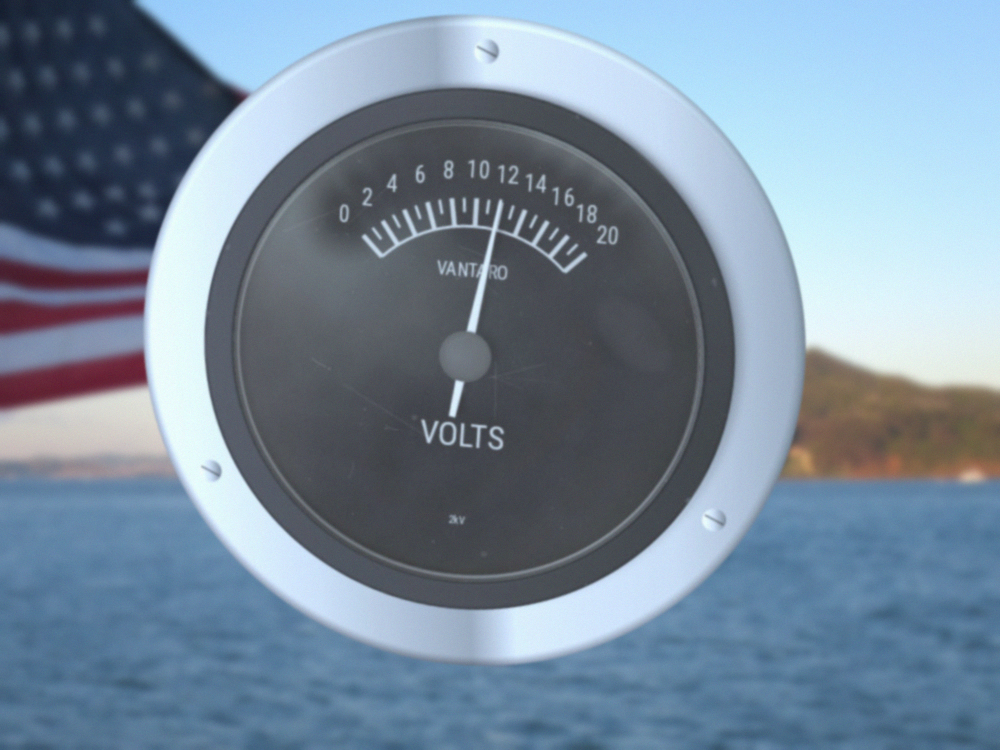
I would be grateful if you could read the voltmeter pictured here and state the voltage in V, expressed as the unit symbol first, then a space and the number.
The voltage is V 12
